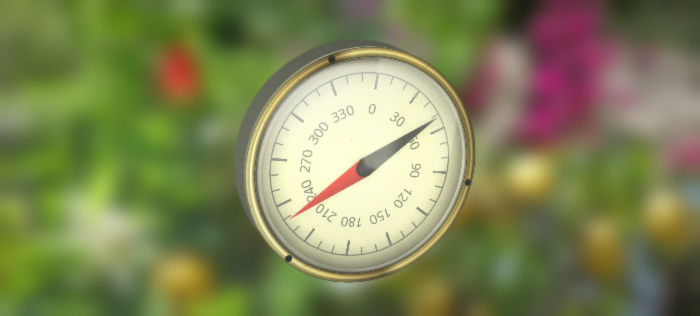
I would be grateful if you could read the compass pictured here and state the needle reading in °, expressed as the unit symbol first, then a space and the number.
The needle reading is ° 230
